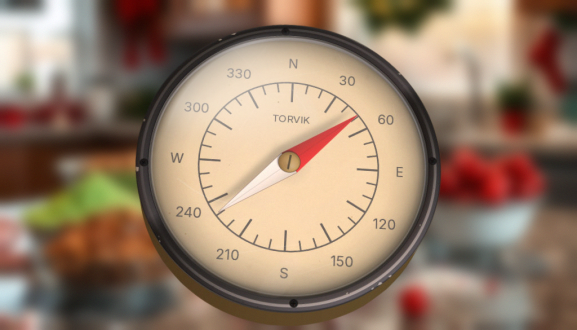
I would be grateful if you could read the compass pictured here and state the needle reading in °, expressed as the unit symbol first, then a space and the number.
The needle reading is ° 50
